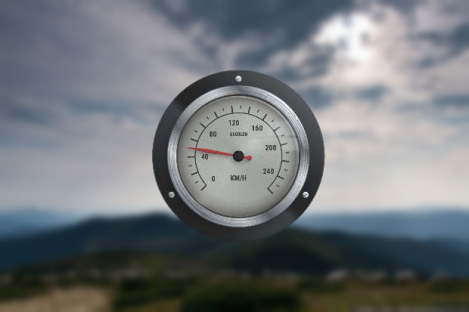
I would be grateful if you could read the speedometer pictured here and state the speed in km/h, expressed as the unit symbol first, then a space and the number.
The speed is km/h 50
